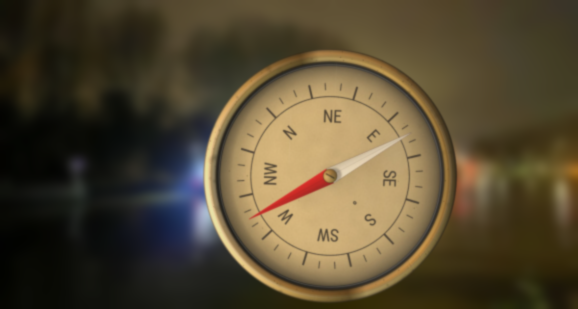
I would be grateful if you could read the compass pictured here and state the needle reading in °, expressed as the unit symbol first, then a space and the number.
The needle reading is ° 285
